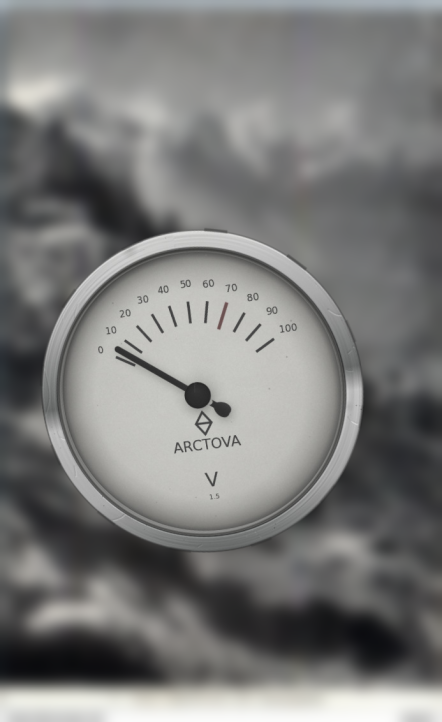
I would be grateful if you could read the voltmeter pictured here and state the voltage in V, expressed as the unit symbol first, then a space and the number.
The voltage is V 5
